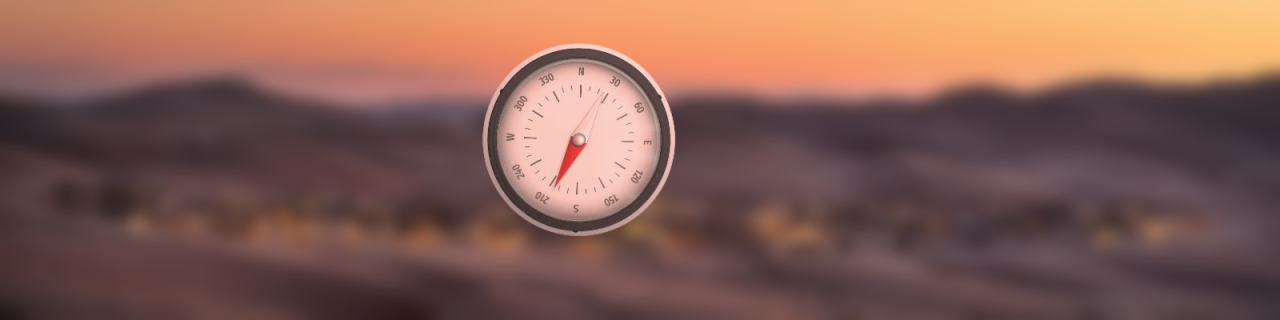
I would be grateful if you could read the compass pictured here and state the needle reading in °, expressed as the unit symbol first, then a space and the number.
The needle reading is ° 205
